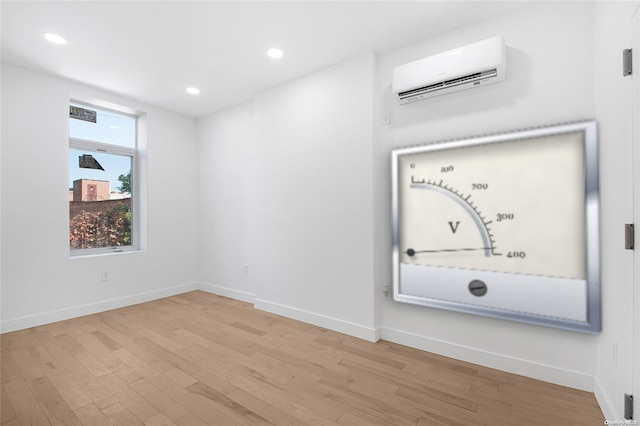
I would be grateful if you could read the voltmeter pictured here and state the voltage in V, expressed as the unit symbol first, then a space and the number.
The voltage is V 380
